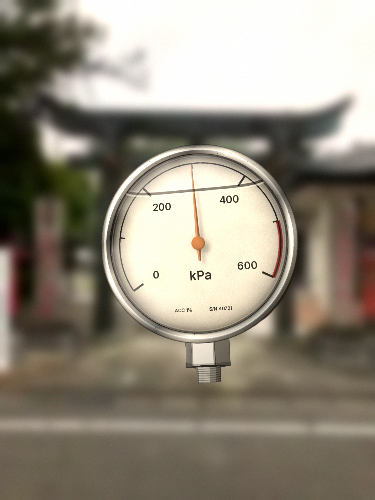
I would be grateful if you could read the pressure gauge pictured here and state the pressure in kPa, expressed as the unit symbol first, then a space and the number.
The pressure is kPa 300
